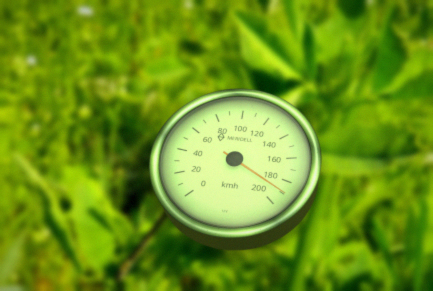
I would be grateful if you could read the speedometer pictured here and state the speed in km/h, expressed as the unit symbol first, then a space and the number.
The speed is km/h 190
